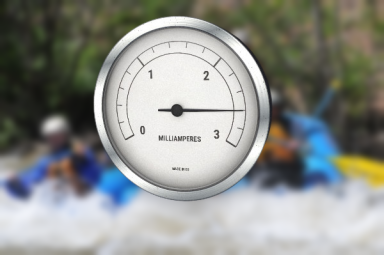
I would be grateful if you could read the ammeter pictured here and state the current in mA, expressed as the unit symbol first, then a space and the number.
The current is mA 2.6
